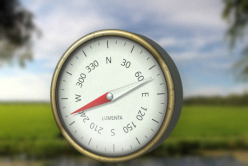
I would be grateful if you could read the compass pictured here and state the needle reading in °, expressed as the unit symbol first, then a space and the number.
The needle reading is ° 250
